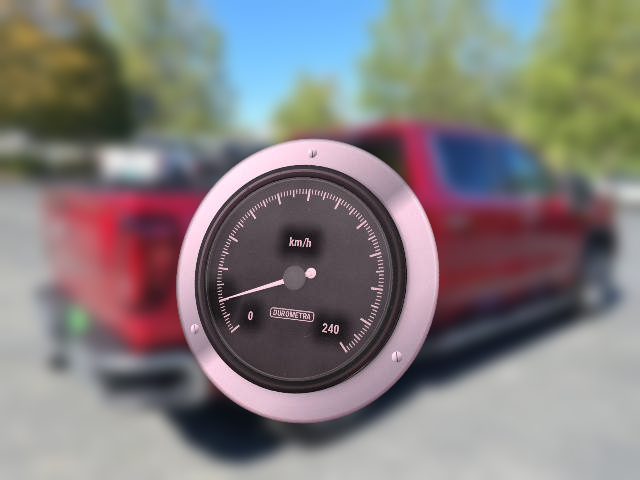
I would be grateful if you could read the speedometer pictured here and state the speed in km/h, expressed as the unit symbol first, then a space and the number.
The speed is km/h 20
